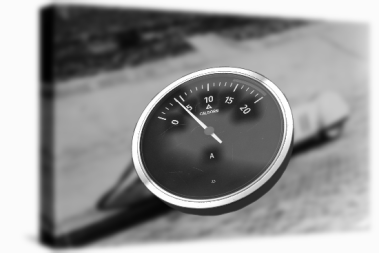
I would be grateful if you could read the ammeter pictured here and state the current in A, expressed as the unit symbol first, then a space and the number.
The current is A 4
